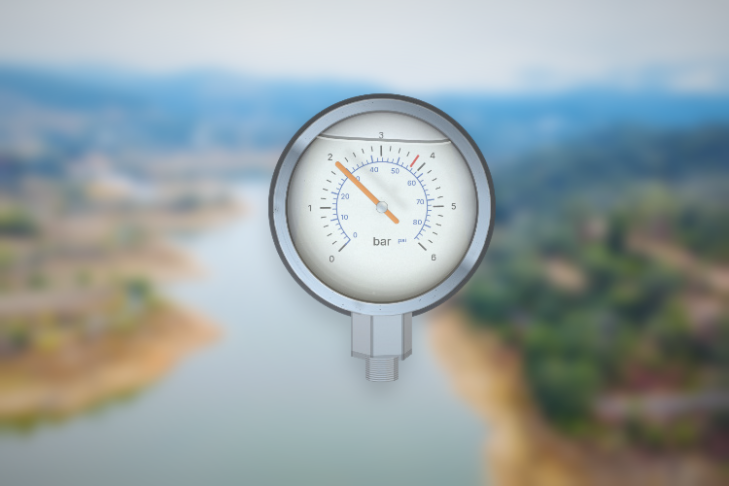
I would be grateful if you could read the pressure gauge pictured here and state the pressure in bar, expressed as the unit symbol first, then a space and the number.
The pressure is bar 2
